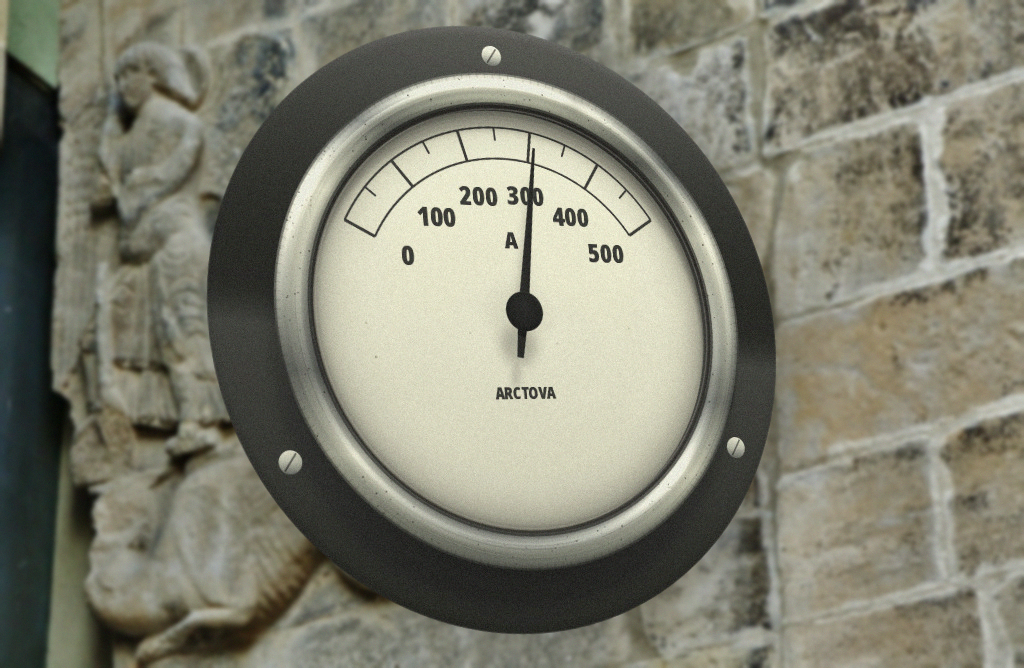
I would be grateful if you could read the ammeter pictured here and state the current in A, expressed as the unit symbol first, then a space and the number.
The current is A 300
